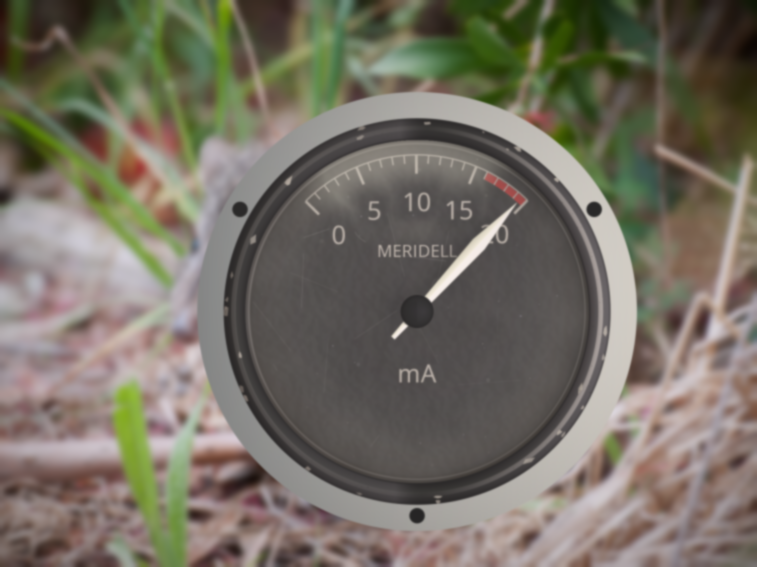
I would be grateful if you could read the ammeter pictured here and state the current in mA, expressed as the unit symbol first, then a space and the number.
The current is mA 19.5
